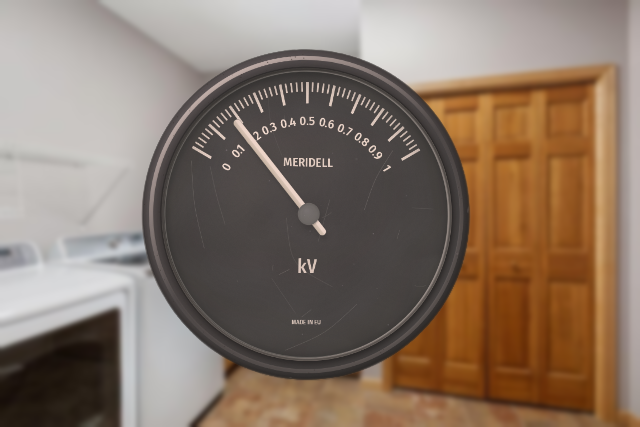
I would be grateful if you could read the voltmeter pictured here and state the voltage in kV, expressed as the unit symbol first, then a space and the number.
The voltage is kV 0.18
